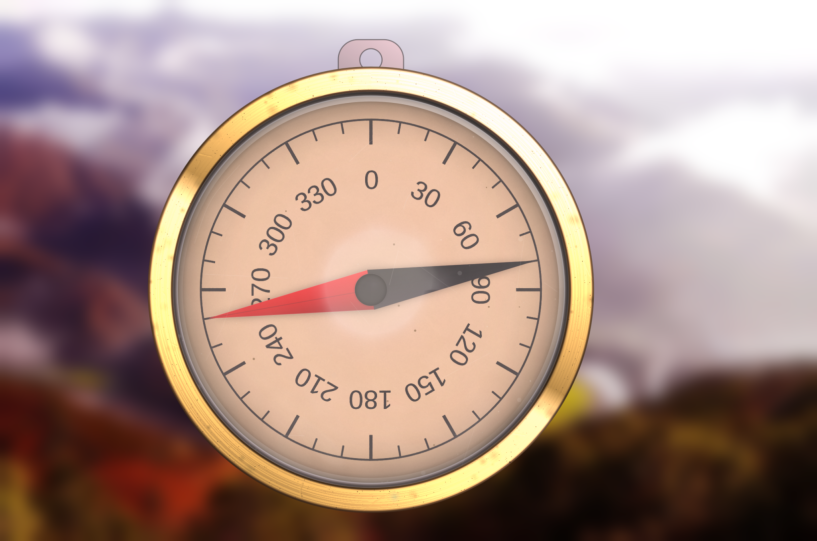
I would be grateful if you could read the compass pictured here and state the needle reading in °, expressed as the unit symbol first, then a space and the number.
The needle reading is ° 260
